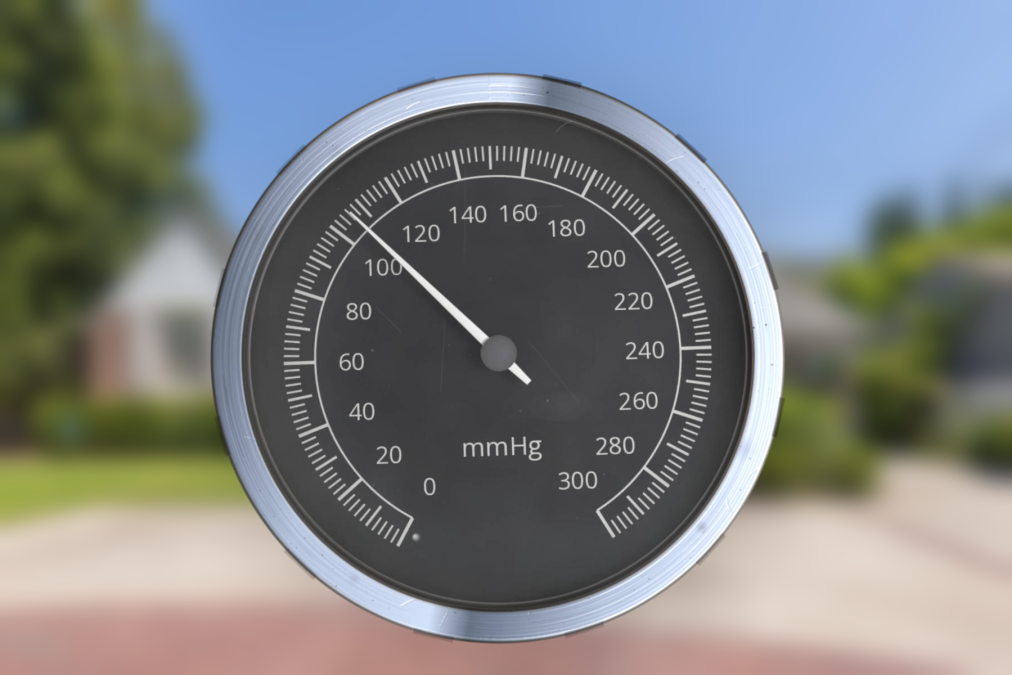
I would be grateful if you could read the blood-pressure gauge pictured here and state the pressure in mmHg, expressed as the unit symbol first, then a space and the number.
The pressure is mmHg 106
